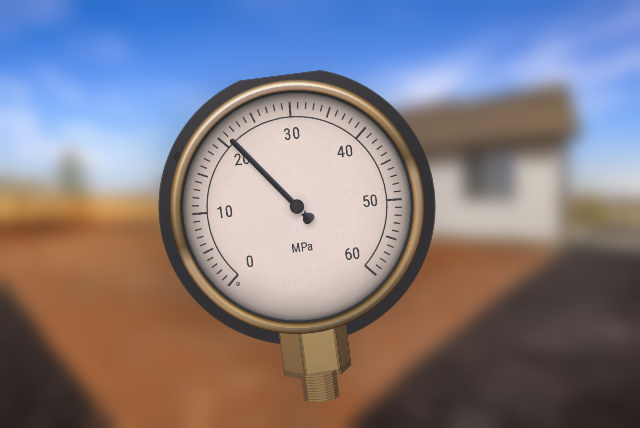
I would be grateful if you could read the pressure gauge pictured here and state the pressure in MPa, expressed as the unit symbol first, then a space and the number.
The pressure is MPa 21
